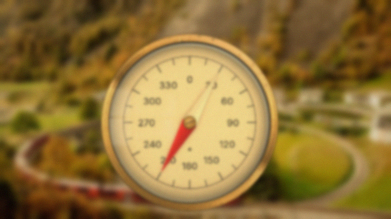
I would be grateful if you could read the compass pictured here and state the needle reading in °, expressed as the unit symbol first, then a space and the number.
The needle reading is ° 210
